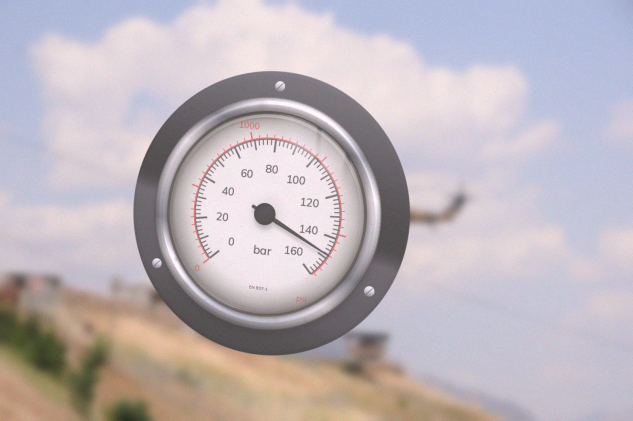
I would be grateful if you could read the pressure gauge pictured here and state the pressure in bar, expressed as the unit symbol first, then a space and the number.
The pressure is bar 148
